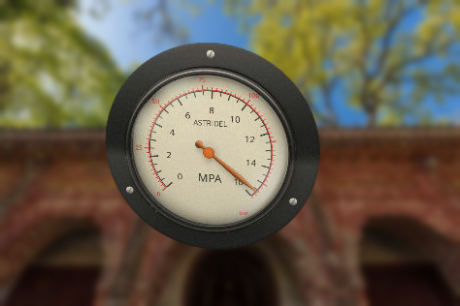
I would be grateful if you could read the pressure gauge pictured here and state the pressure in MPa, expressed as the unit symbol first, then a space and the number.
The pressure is MPa 15.5
